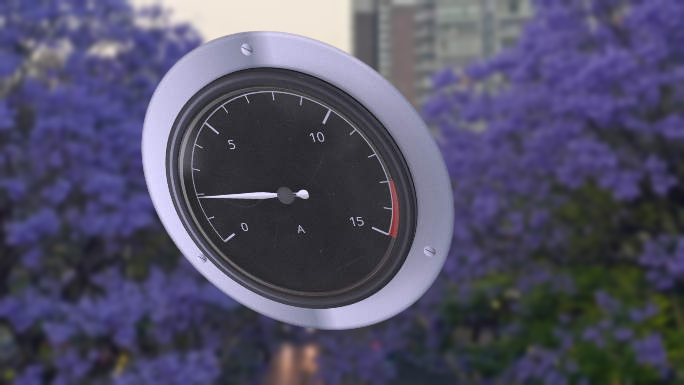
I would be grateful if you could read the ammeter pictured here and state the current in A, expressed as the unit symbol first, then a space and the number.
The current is A 2
